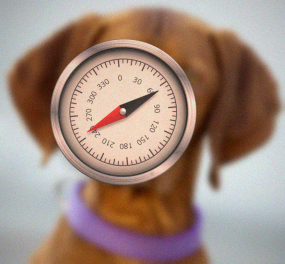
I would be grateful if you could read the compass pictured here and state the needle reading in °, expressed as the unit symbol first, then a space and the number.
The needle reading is ° 245
